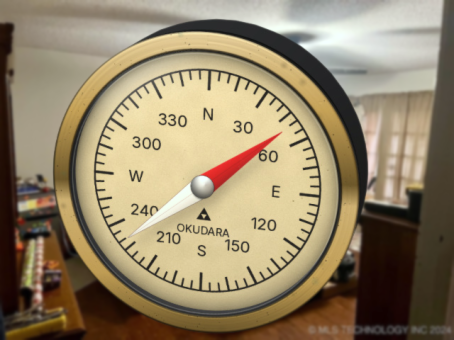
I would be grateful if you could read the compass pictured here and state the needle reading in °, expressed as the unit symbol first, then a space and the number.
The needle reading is ° 50
